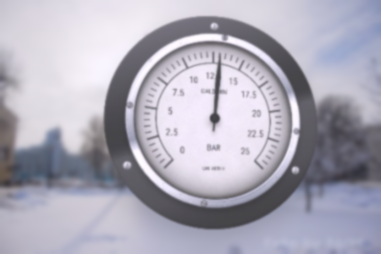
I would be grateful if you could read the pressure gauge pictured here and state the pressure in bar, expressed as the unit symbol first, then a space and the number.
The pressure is bar 13
